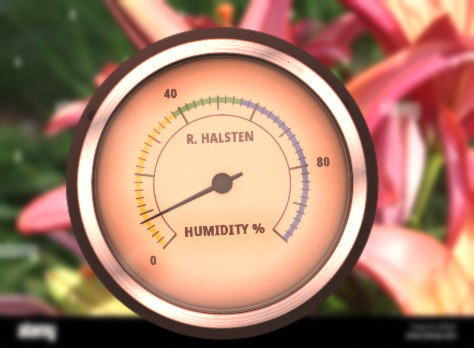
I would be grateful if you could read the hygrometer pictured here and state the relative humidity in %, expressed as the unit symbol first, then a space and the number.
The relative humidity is % 8
